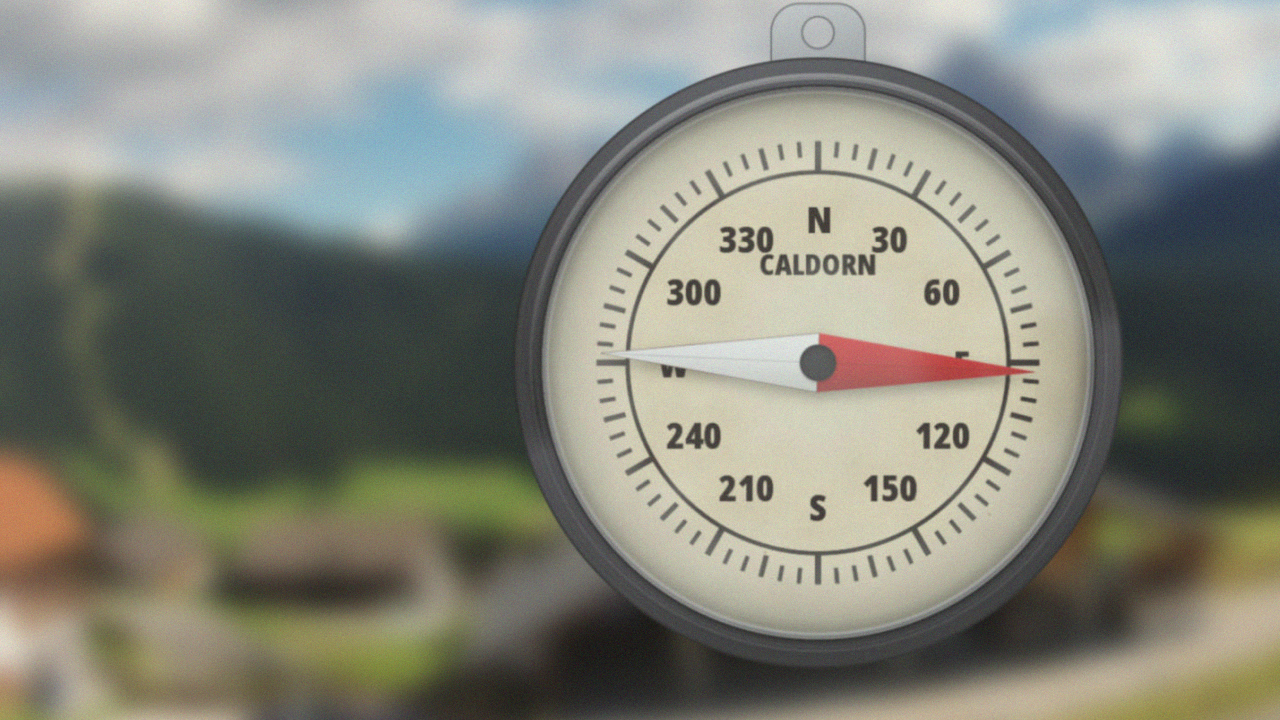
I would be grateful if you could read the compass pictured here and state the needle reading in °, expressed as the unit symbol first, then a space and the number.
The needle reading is ° 92.5
